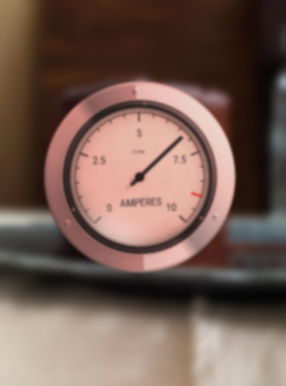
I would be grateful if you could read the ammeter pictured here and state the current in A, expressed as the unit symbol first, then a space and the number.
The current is A 6.75
